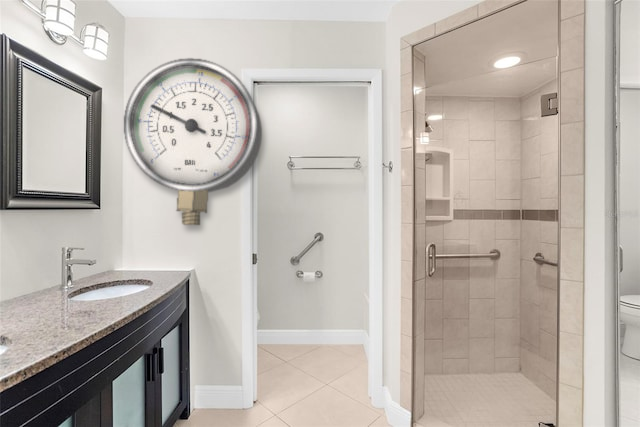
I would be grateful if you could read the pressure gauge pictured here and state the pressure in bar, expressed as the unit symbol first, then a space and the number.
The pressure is bar 1
